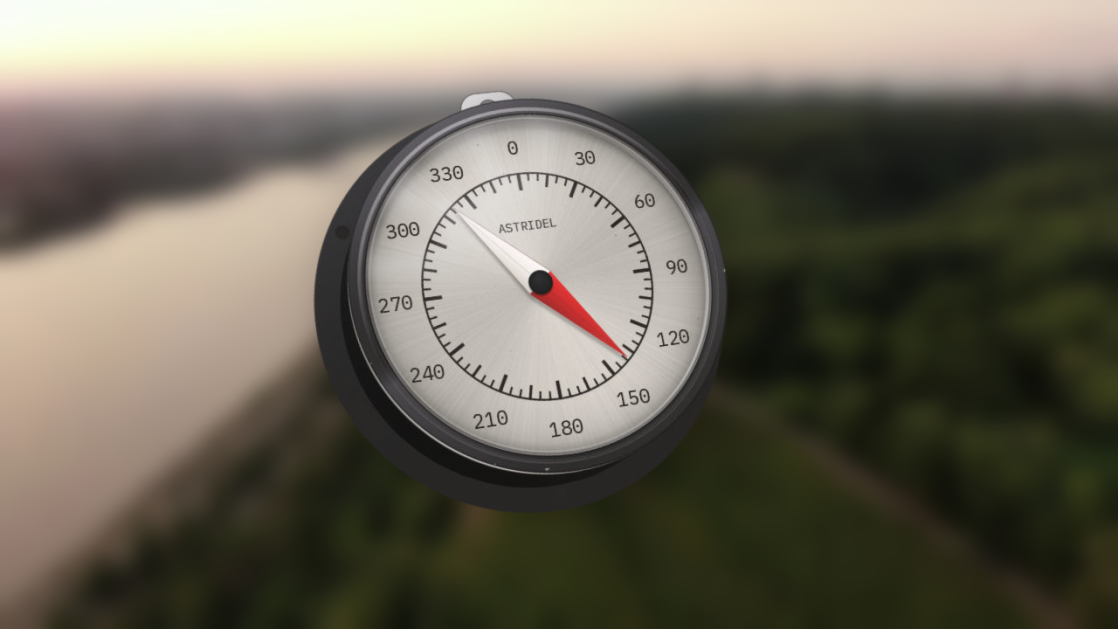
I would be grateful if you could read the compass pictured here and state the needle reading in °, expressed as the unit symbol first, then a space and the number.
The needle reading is ° 140
